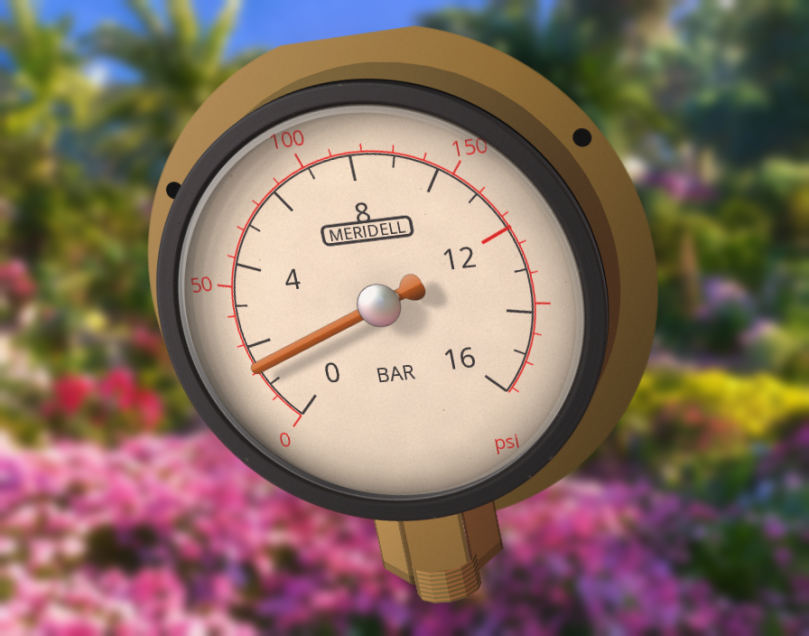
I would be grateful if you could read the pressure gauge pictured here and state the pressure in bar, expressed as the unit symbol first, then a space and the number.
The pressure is bar 1.5
